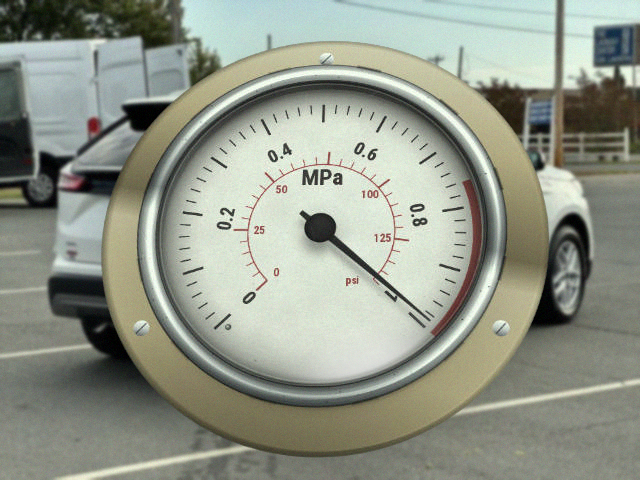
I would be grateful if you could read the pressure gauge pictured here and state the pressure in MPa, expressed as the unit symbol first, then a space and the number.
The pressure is MPa 0.99
